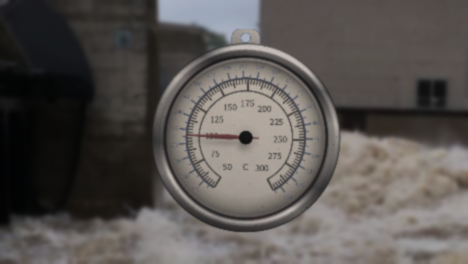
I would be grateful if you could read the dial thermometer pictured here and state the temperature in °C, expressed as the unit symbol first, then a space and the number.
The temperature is °C 100
